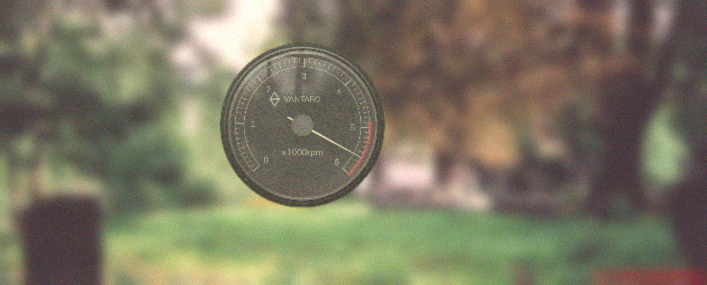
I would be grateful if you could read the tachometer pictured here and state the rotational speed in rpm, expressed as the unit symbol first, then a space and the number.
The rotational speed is rpm 5600
